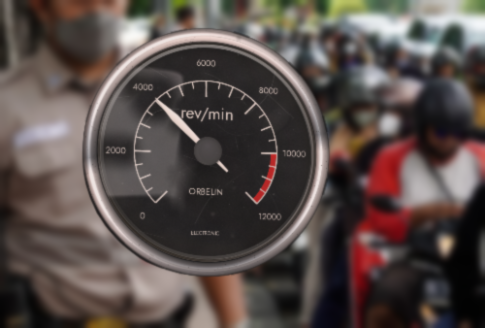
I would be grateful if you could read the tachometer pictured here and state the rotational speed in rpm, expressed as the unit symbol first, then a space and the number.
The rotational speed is rpm 4000
